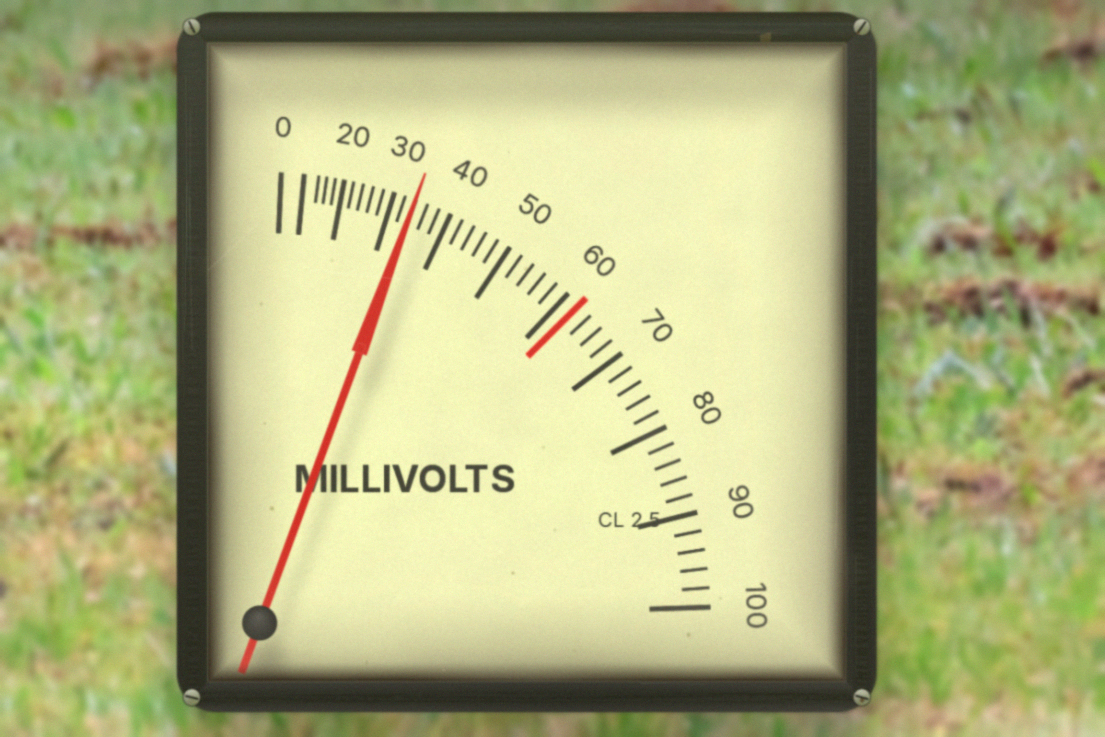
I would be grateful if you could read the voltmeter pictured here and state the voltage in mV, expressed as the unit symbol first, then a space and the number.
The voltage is mV 34
